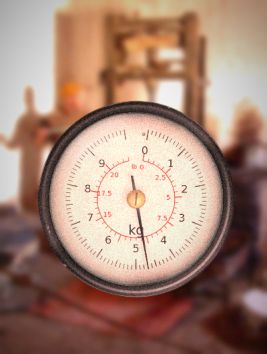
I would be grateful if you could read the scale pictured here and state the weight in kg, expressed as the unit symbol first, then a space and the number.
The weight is kg 4.7
